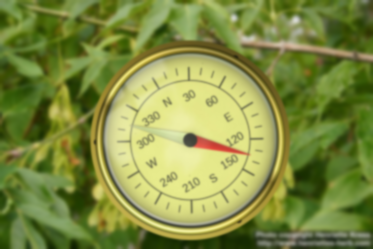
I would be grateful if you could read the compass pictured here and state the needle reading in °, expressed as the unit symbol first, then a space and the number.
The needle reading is ° 135
